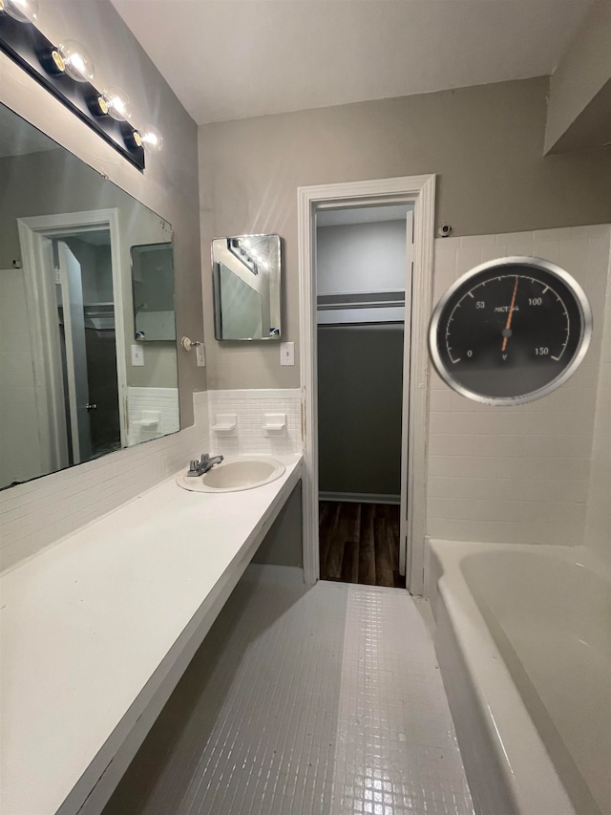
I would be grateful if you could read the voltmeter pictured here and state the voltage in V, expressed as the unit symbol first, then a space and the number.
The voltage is V 80
